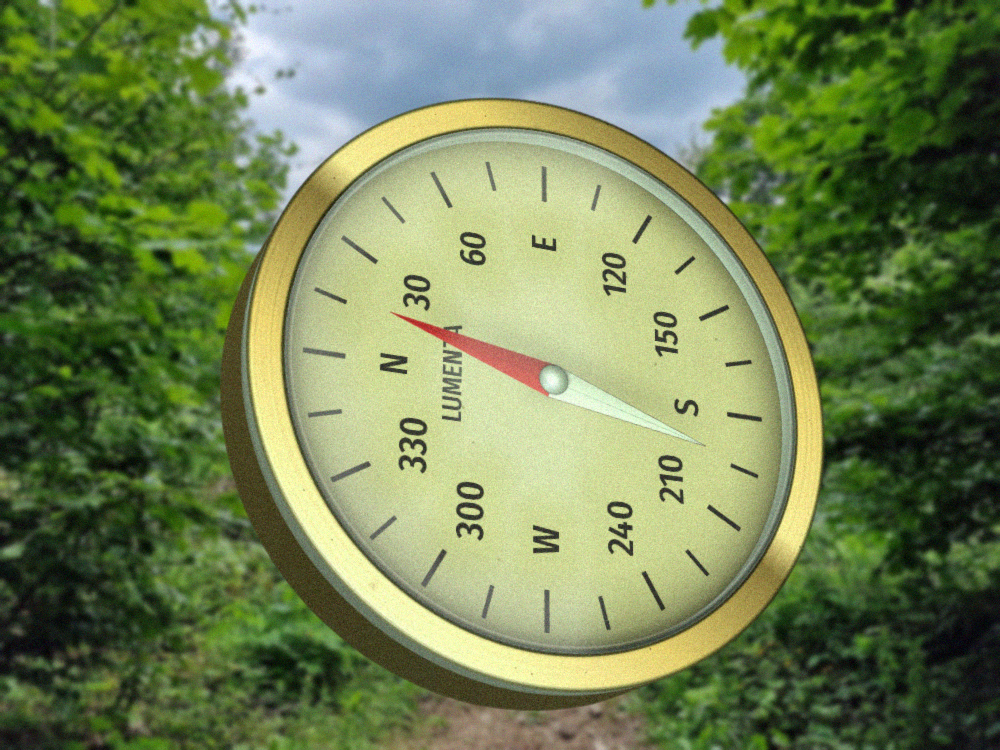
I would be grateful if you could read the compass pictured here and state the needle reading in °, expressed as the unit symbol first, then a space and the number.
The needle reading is ° 15
